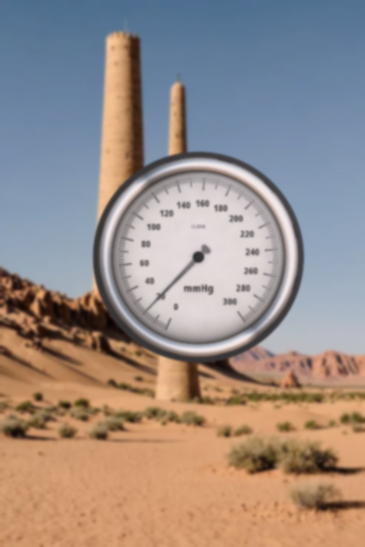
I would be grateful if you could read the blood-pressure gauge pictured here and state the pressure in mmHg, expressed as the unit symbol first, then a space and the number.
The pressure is mmHg 20
